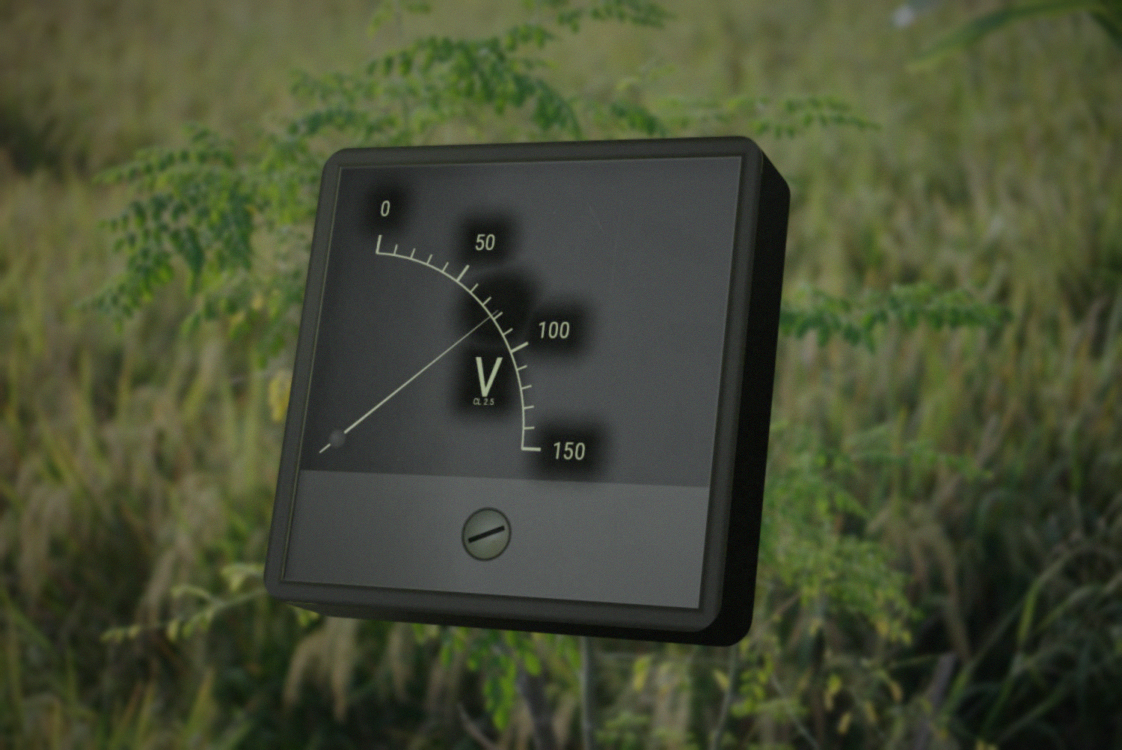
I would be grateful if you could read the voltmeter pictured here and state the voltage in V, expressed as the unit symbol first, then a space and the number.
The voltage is V 80
